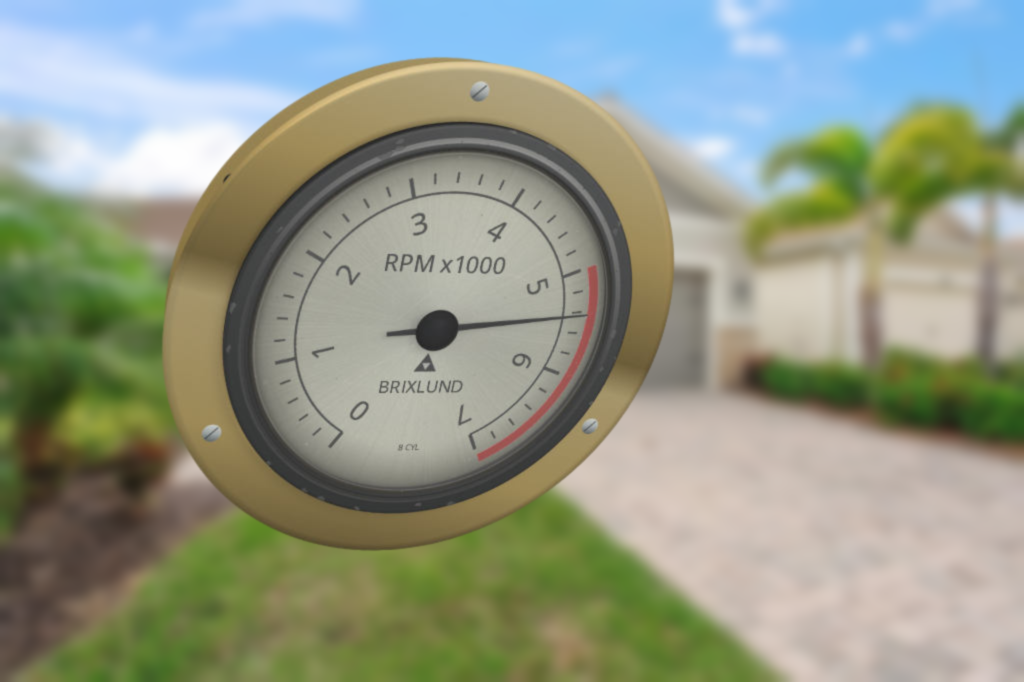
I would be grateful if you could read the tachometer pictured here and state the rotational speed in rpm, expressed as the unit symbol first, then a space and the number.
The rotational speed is rpm 5400
